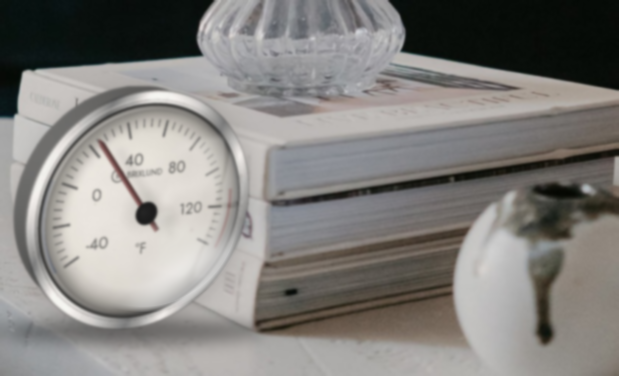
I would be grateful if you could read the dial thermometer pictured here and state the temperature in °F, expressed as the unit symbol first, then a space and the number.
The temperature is °F 24
